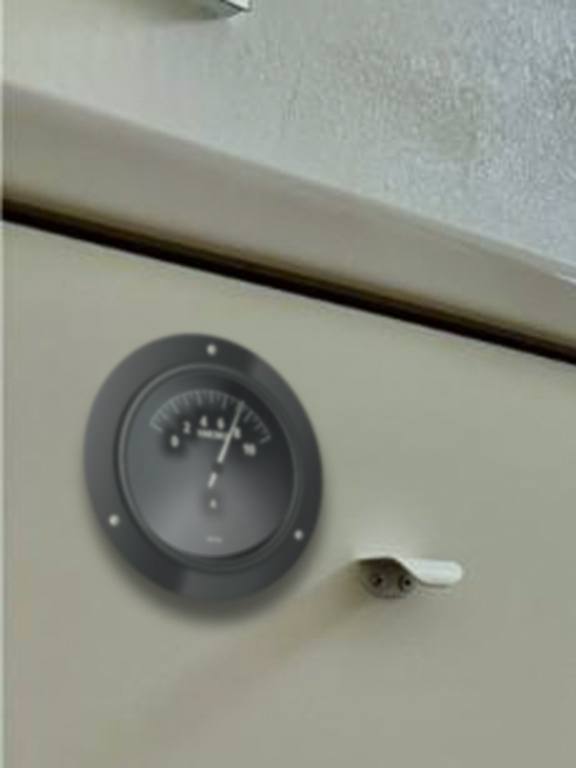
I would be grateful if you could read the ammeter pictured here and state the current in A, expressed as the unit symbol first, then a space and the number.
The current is A 7
